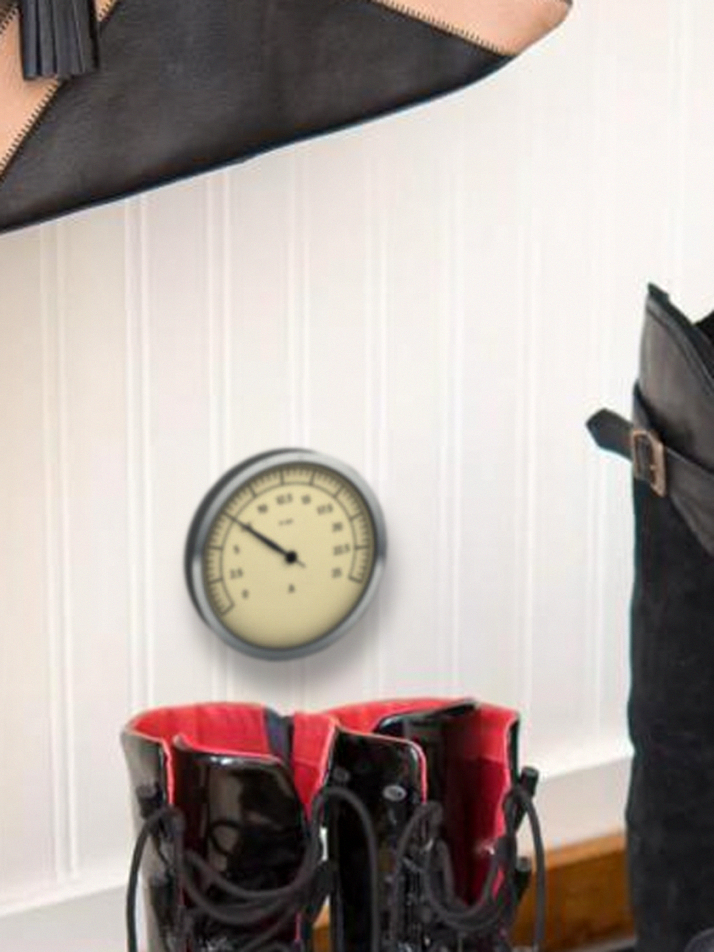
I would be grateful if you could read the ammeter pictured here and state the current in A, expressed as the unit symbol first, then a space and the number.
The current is A 7.5
